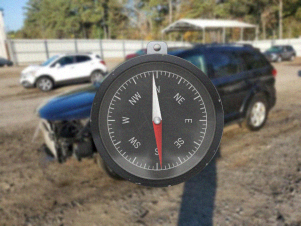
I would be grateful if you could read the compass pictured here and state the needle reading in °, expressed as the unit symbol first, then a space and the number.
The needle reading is ° 175
